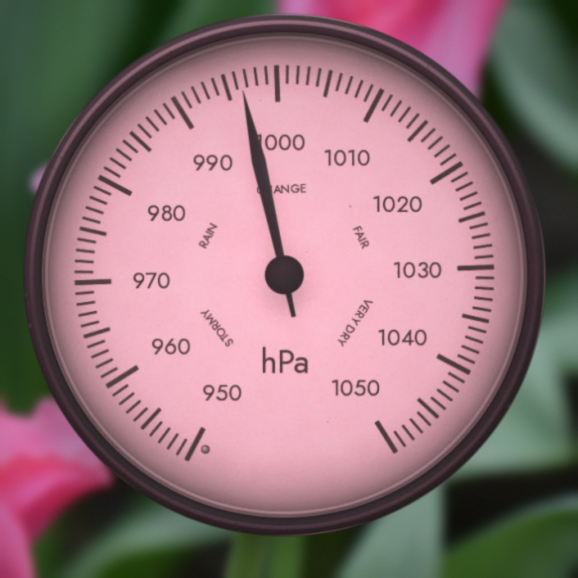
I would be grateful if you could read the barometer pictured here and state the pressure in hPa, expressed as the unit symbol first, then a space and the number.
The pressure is hPa 996.5
